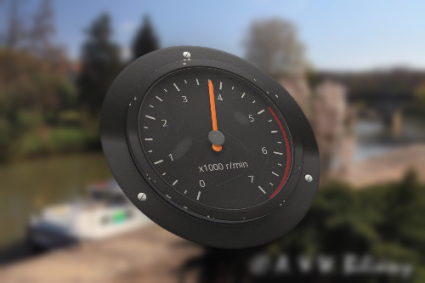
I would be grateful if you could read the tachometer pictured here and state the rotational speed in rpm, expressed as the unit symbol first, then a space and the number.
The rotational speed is rpm 3750
